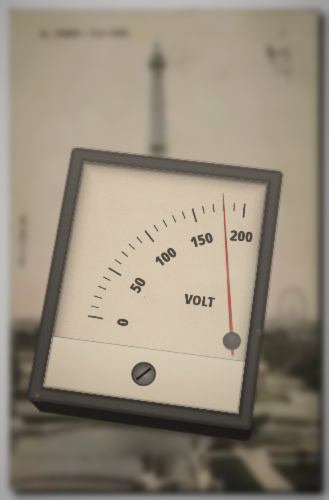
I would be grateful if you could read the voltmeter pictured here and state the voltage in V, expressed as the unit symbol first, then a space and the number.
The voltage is V 180
